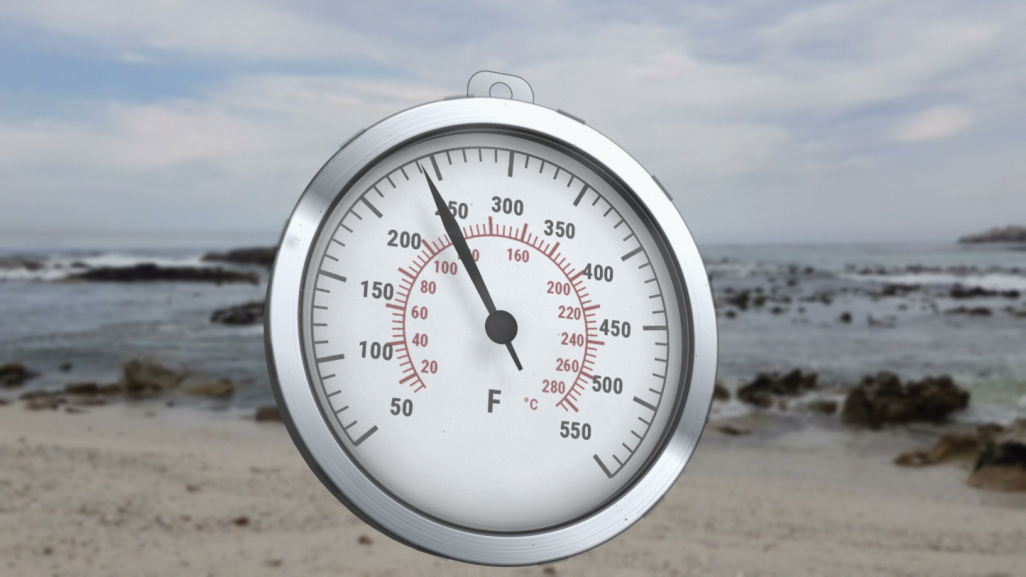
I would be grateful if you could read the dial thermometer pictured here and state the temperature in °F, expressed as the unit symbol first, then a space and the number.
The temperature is °F 240
